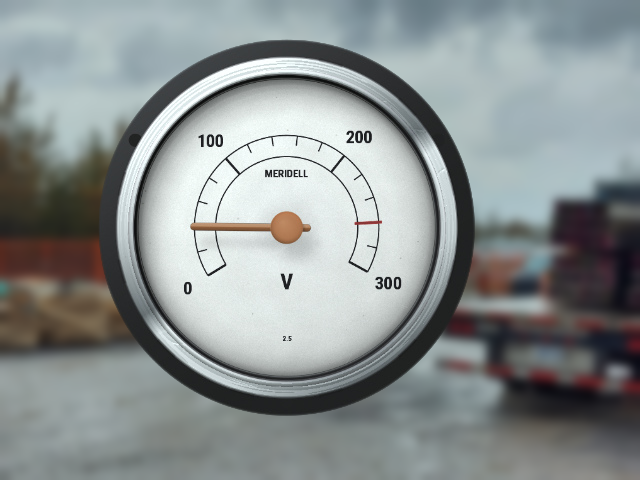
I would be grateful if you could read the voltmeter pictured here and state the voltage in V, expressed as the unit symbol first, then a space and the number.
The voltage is V 40
